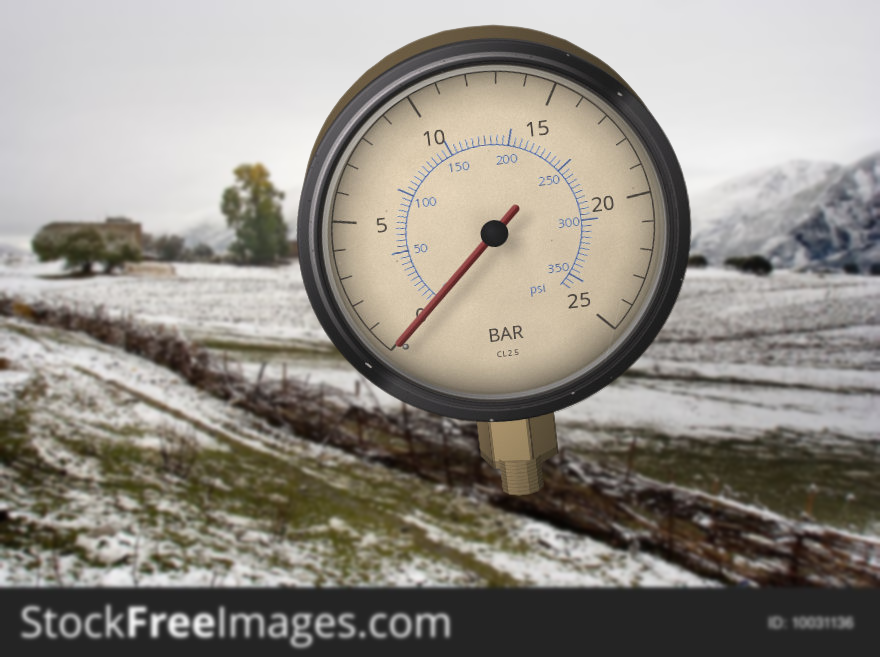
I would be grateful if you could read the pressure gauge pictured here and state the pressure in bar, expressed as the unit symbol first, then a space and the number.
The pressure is bar 0
